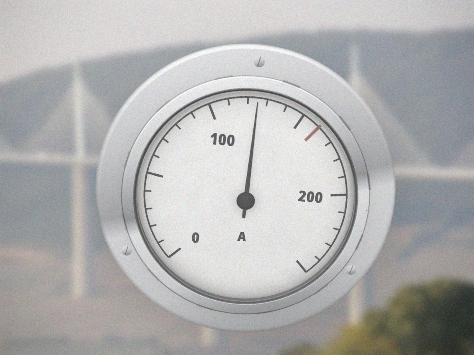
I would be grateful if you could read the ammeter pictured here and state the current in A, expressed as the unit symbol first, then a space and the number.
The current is A 125
